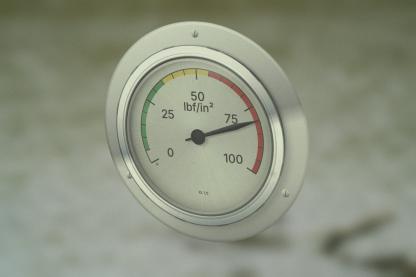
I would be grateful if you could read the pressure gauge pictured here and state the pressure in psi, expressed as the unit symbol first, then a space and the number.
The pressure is psi 80
